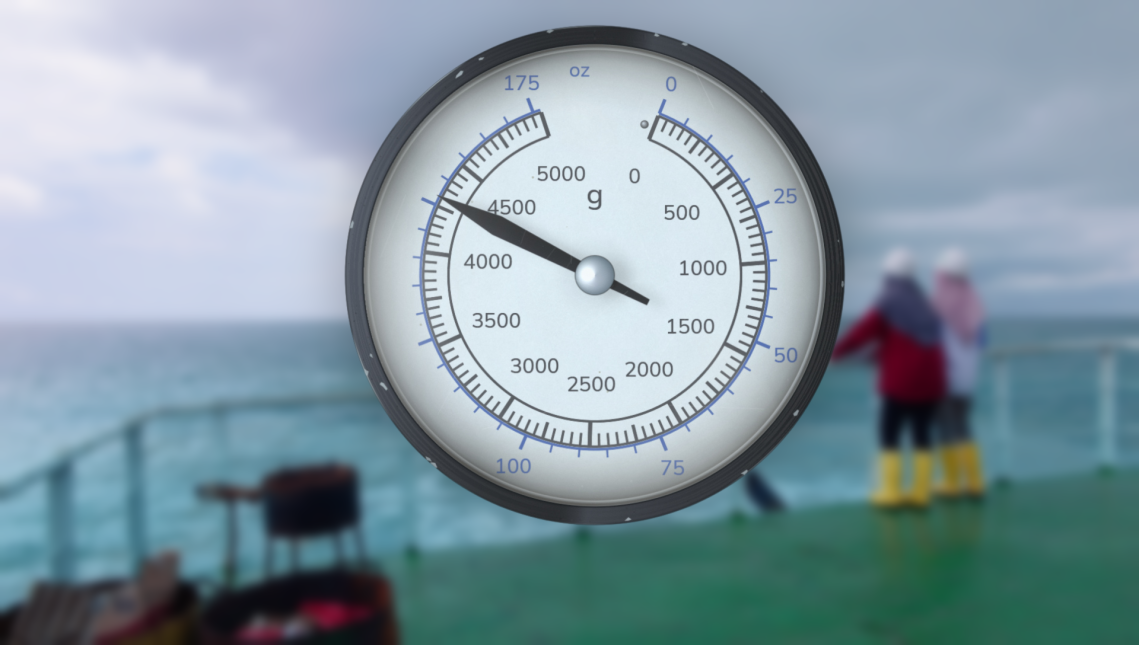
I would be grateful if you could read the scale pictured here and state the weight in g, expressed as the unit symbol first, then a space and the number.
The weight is g 4300
